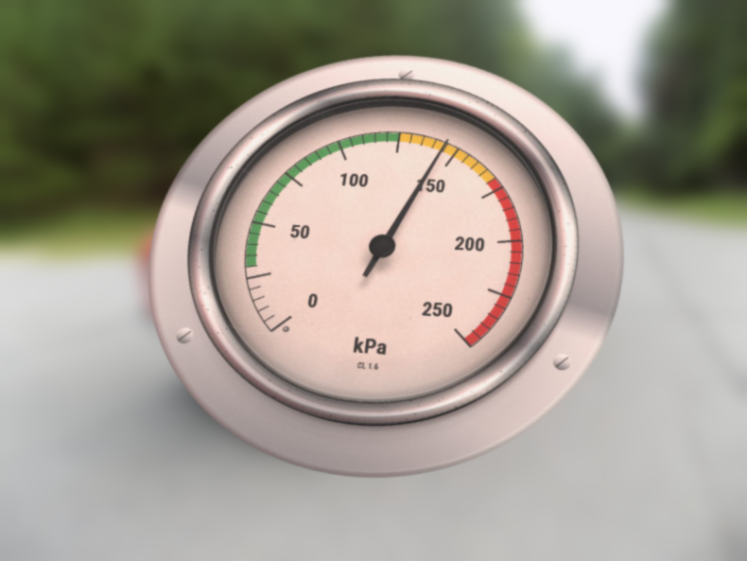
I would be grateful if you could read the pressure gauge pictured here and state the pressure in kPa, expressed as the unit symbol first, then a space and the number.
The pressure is kPa 145
